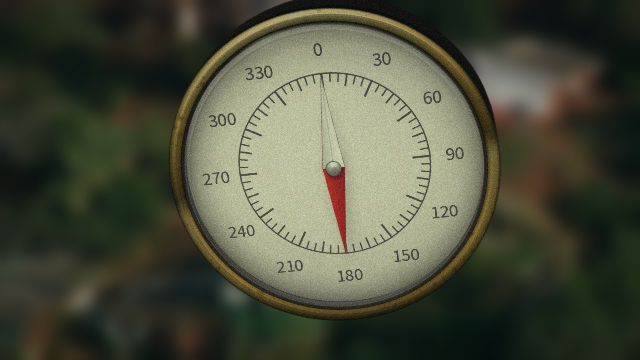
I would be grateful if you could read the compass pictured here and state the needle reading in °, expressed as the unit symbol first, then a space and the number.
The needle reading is ° 180
